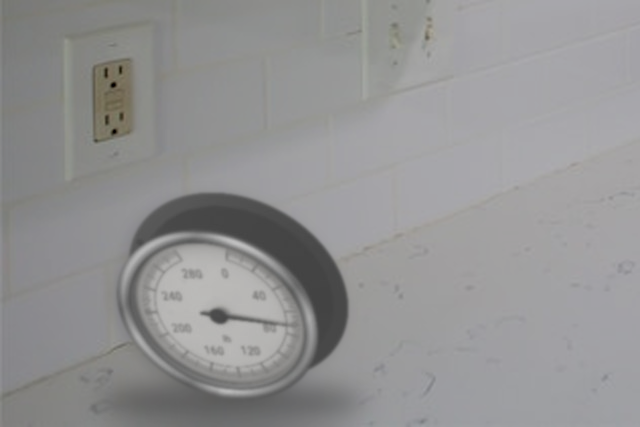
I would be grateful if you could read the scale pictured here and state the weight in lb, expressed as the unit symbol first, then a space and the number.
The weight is lb 70
